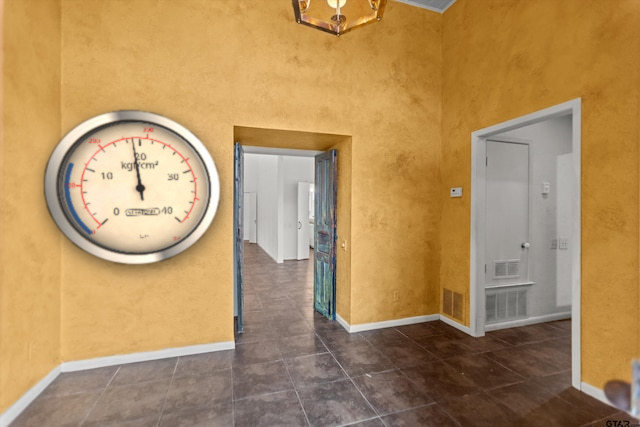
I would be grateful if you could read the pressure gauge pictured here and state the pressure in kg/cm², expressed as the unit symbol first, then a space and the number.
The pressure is kg/cm² 19
